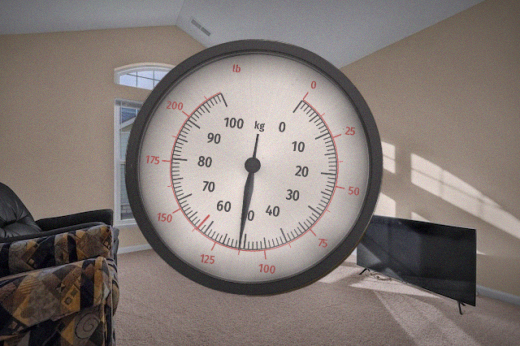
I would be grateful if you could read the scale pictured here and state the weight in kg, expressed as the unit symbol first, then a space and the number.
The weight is kg 51
